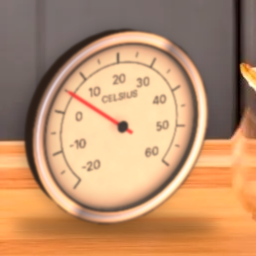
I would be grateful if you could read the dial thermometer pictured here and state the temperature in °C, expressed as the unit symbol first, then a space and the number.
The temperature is °C 5
